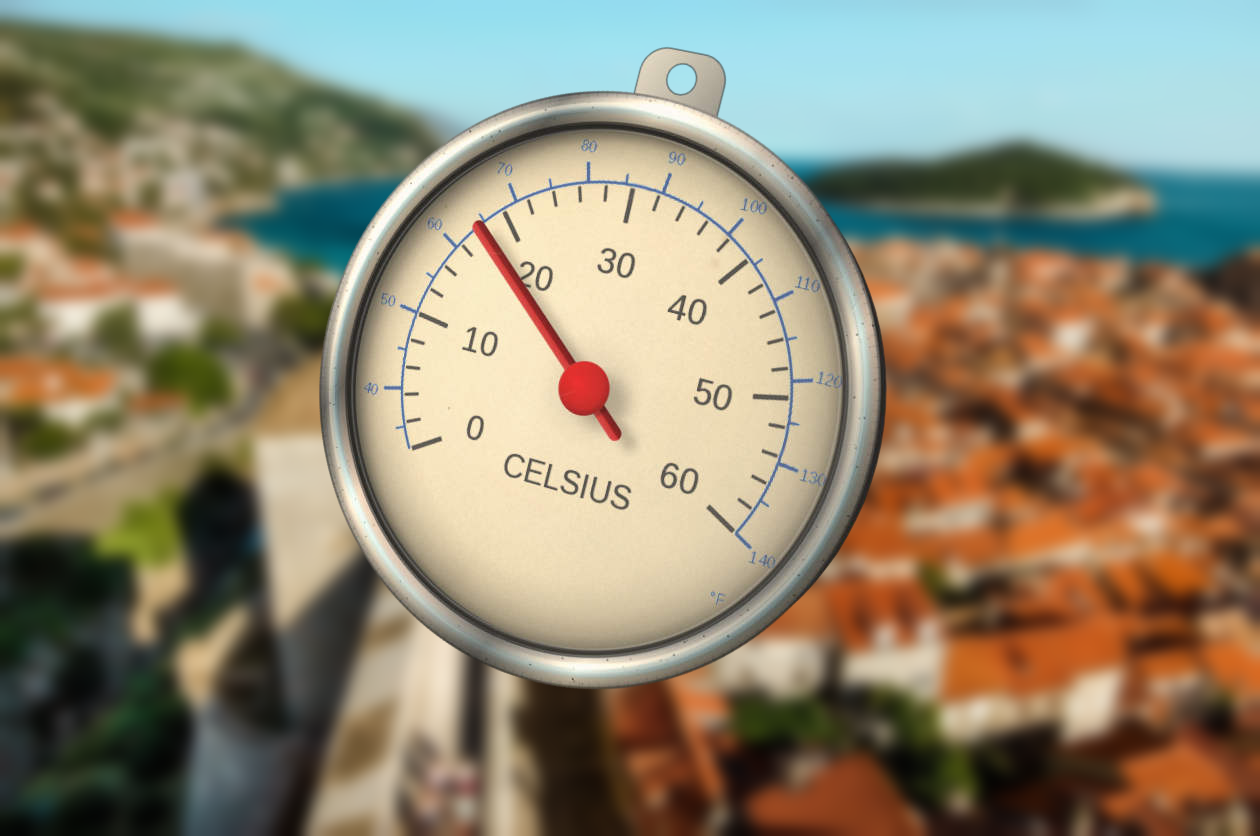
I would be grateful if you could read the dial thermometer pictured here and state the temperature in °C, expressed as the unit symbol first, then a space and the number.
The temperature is °C 18
